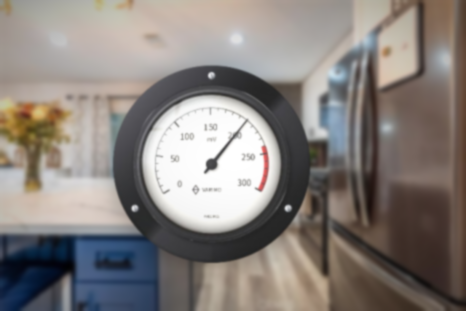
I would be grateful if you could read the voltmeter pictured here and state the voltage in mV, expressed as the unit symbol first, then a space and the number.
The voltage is mV 200
